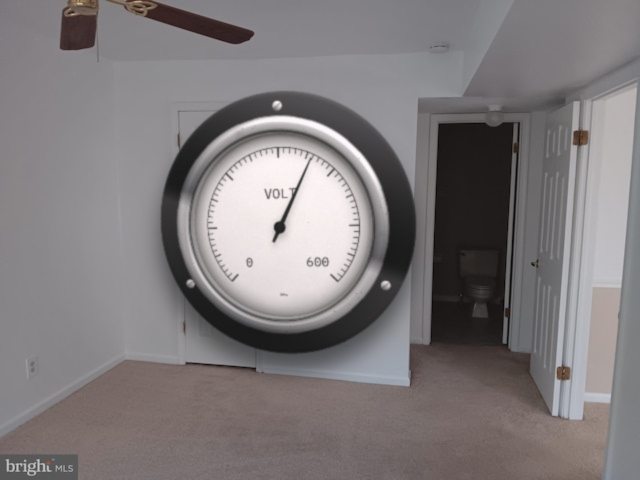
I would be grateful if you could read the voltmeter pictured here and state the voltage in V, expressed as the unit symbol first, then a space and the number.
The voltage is V 360
